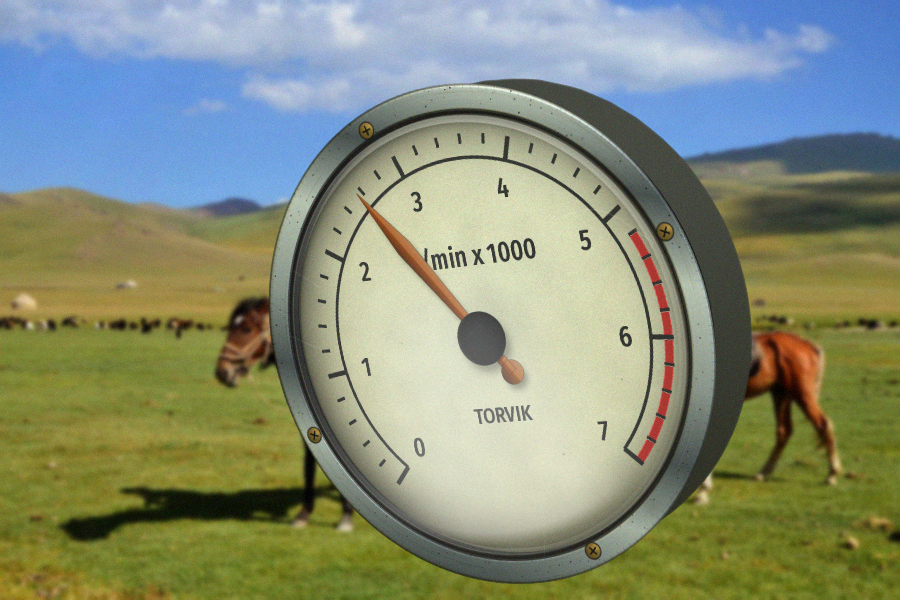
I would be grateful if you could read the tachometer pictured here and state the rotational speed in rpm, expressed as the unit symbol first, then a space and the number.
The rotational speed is rpm 2600
